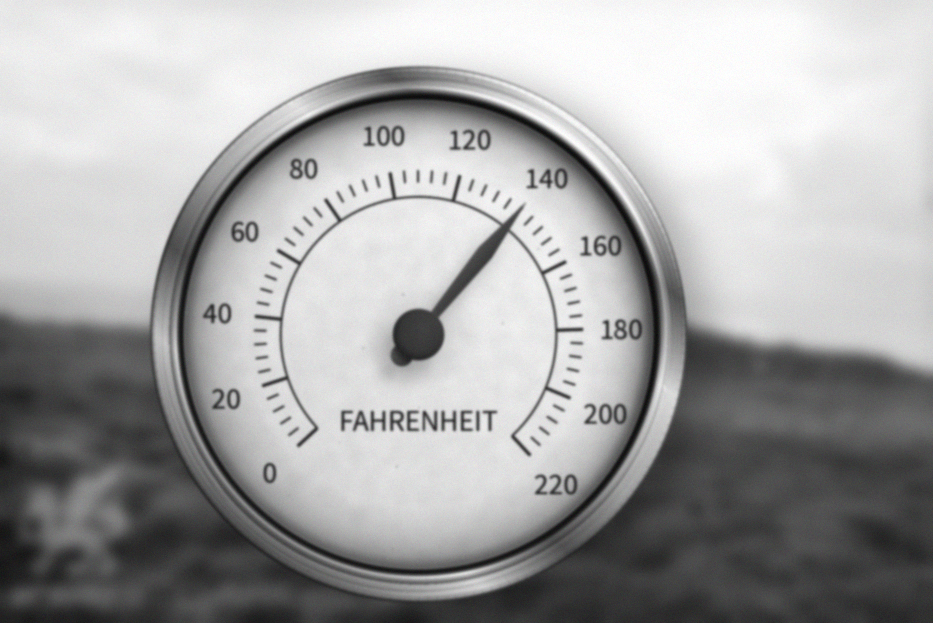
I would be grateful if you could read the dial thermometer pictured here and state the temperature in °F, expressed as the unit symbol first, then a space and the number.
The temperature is °F 140
